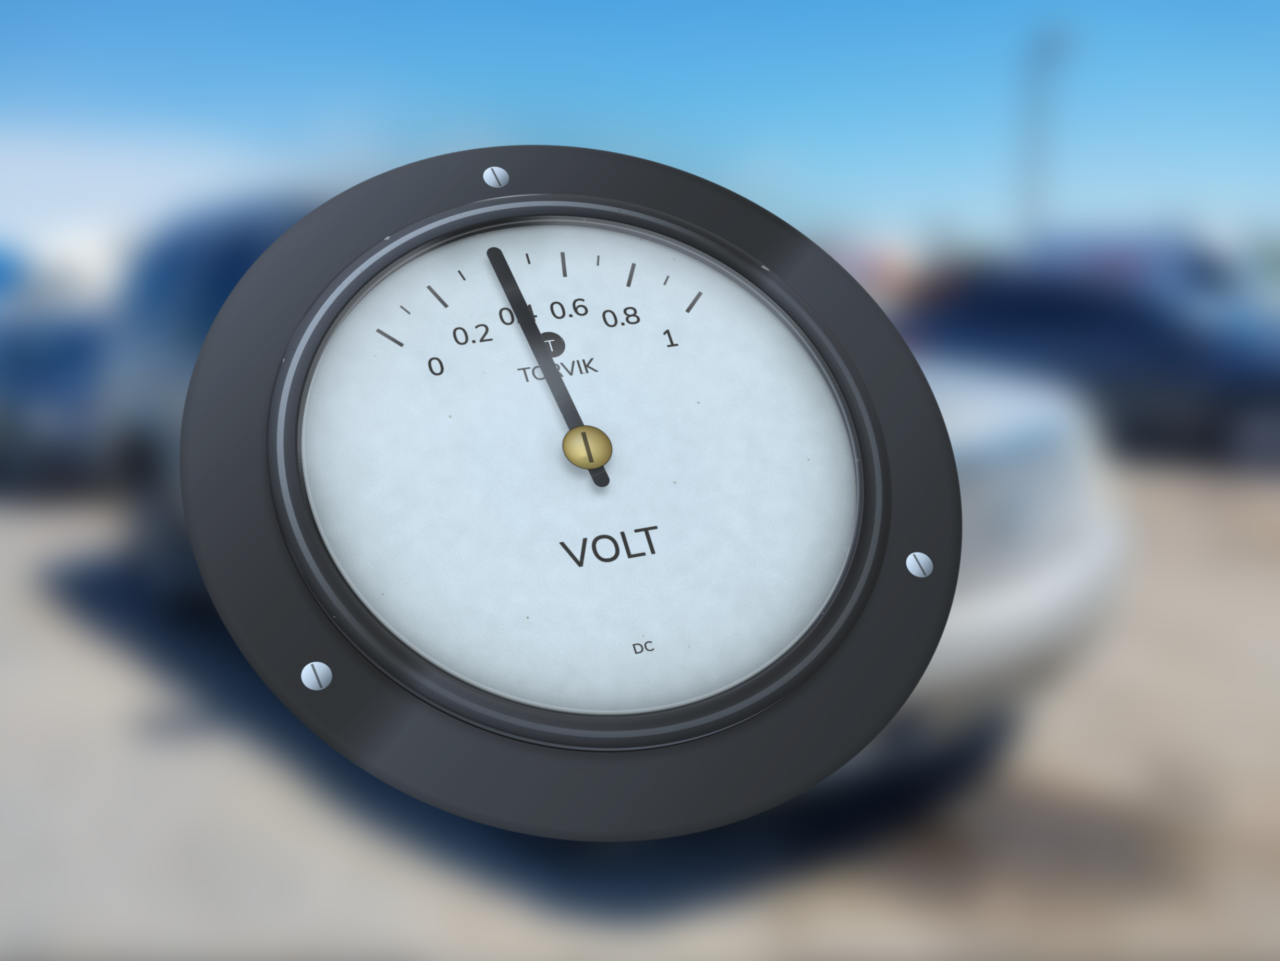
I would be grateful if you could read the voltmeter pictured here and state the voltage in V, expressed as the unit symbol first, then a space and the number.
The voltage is V 0.4
